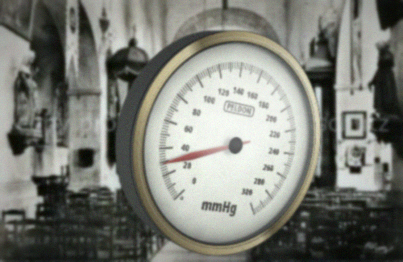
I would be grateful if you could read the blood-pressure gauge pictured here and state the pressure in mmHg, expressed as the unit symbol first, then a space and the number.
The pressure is mmHg 30
